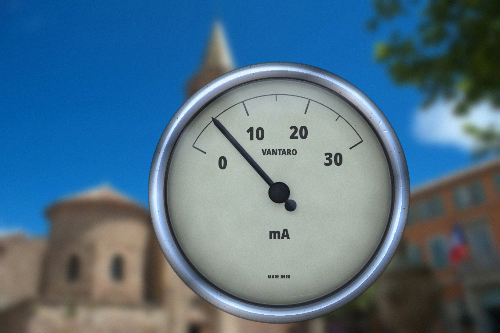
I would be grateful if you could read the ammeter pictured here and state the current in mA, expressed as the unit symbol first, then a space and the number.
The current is mA 5
